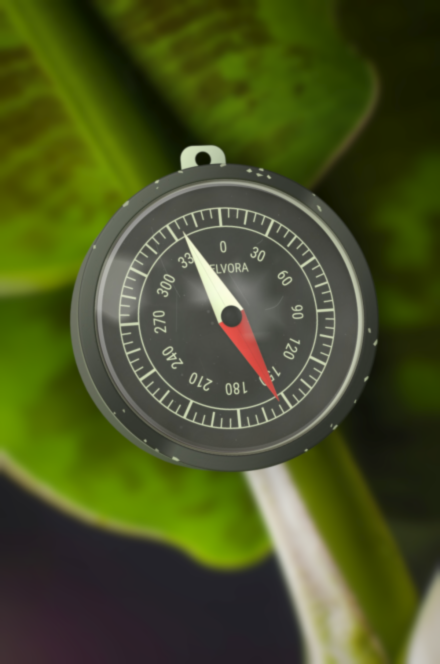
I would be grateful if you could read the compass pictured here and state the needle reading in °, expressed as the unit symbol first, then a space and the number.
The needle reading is ° 155
